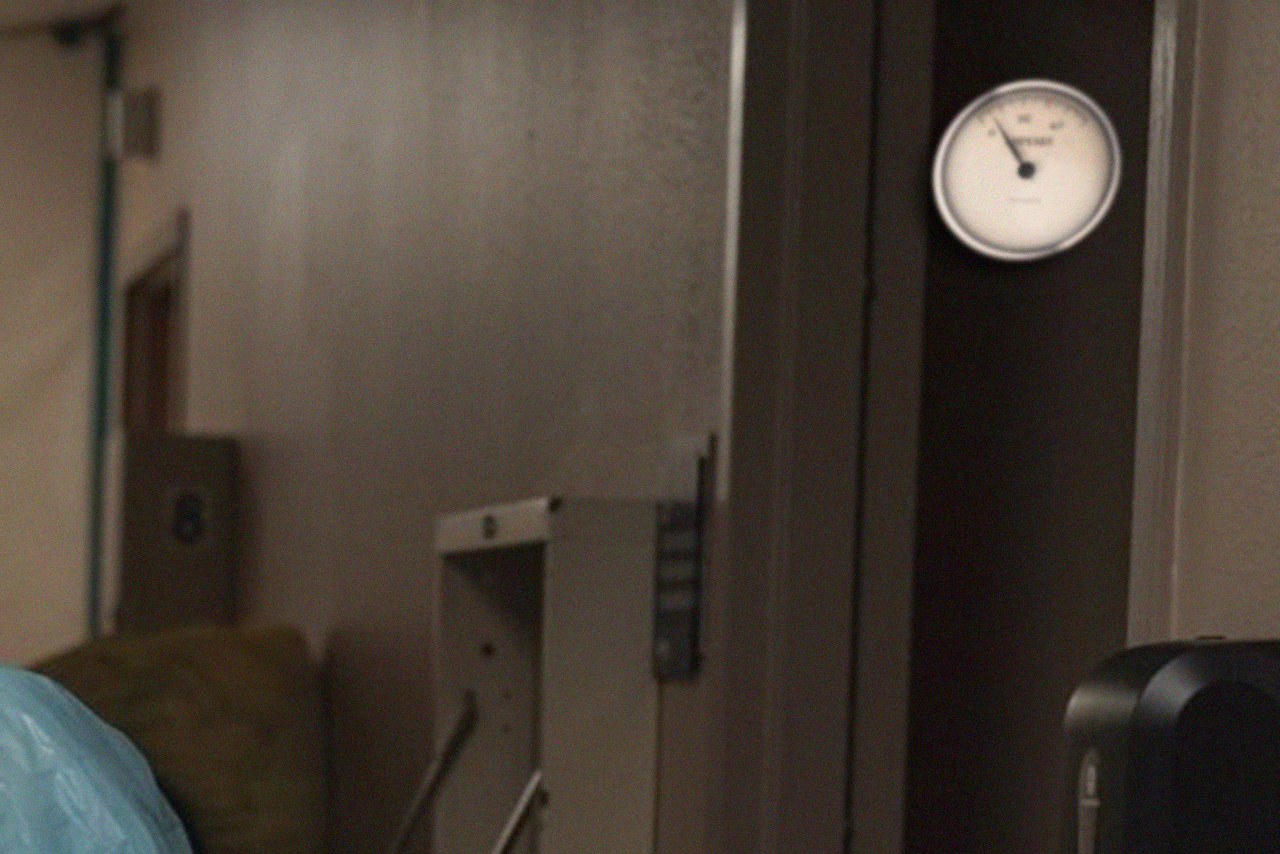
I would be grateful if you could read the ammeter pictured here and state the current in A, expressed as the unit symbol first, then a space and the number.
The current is A 5
